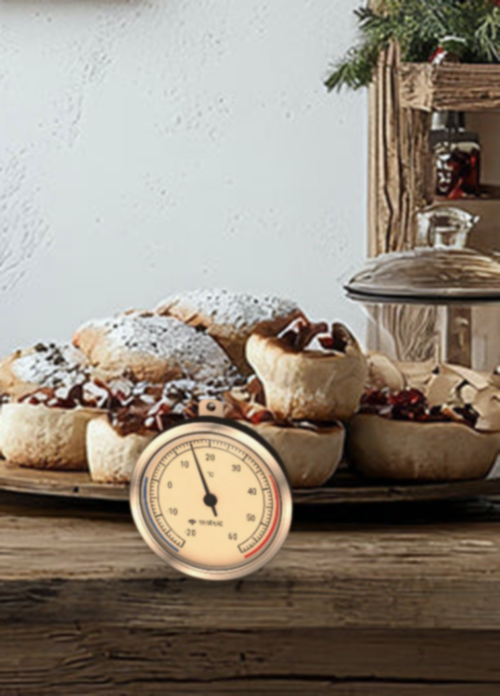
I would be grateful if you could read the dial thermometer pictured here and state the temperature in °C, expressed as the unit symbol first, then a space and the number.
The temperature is °C 15
